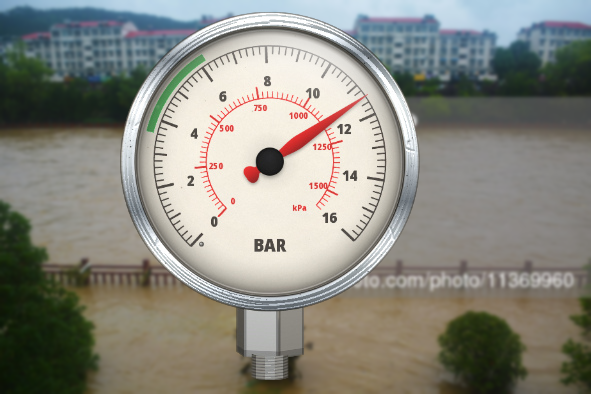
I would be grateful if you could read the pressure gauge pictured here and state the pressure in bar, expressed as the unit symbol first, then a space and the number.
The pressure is bar 11.4
